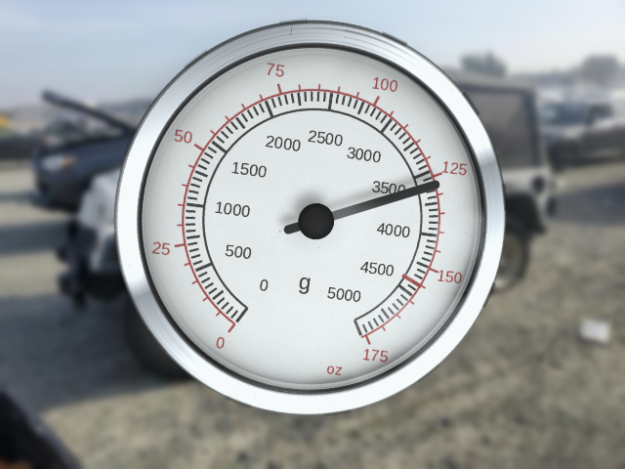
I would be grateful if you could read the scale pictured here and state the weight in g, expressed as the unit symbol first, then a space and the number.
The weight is g 3600
